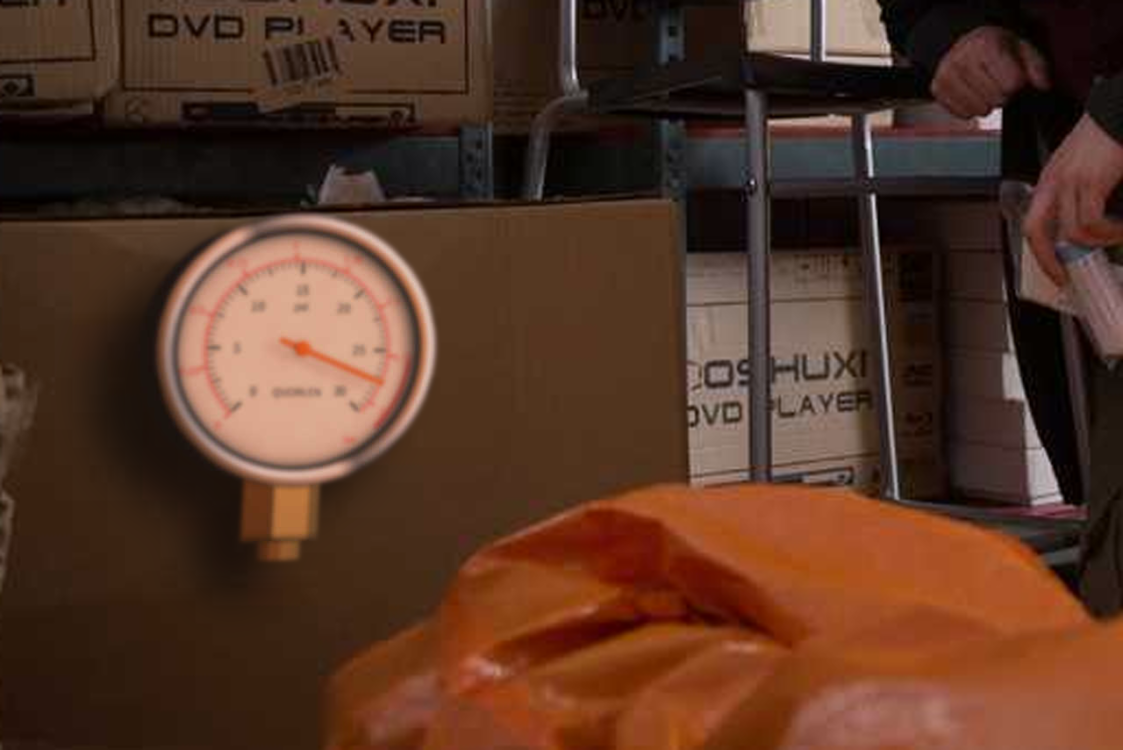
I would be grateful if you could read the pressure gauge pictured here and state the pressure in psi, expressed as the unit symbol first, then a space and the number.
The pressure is psi 27.5
